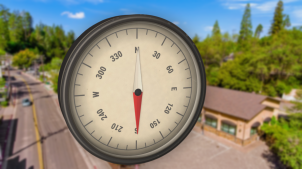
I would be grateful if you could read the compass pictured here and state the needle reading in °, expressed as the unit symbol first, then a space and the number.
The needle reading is ° 180
